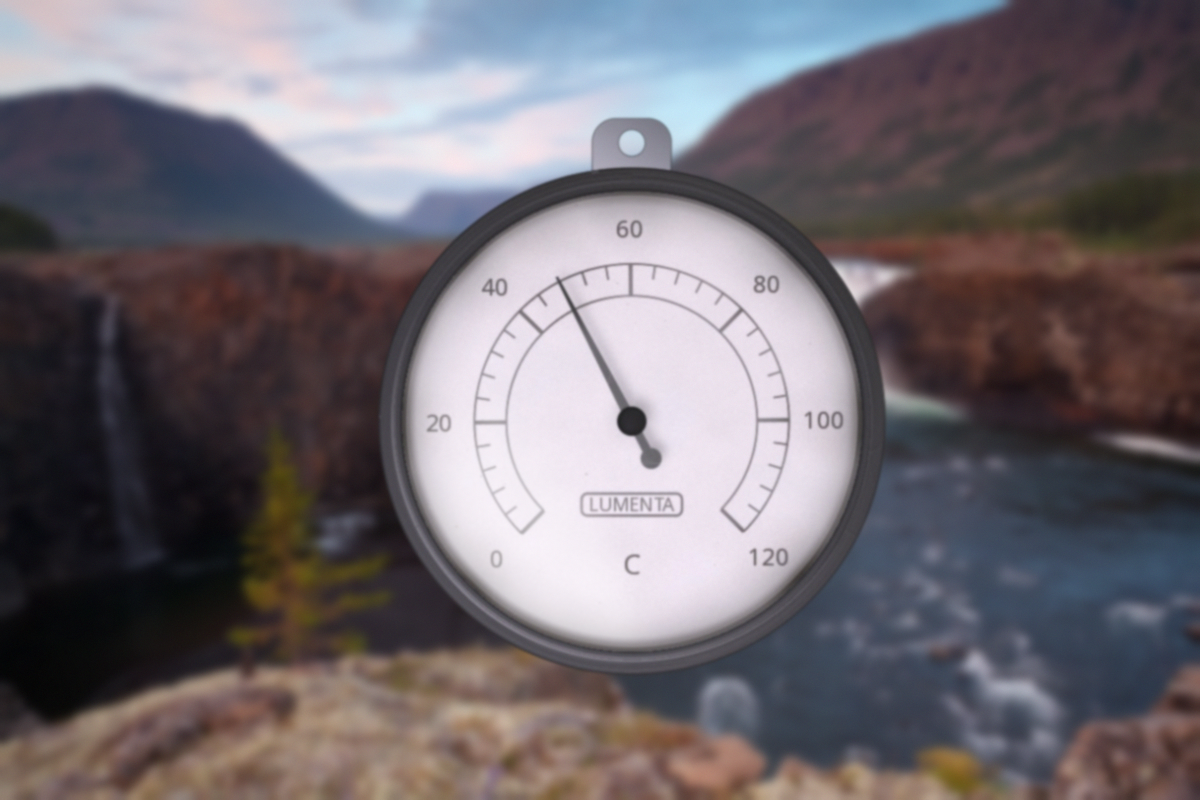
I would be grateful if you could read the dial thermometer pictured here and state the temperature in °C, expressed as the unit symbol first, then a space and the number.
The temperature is °C 48
